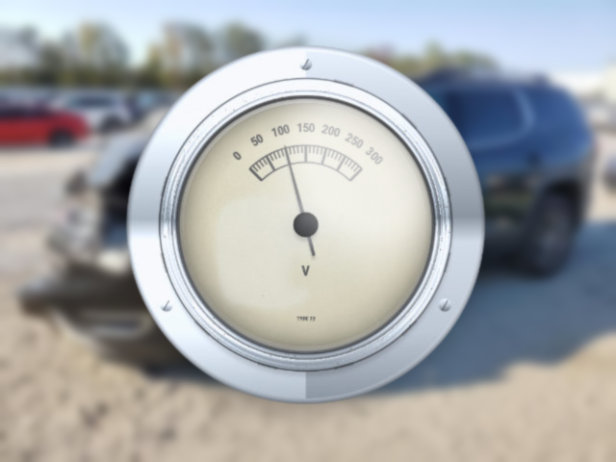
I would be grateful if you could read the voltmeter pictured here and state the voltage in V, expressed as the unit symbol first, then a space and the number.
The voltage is V 100
